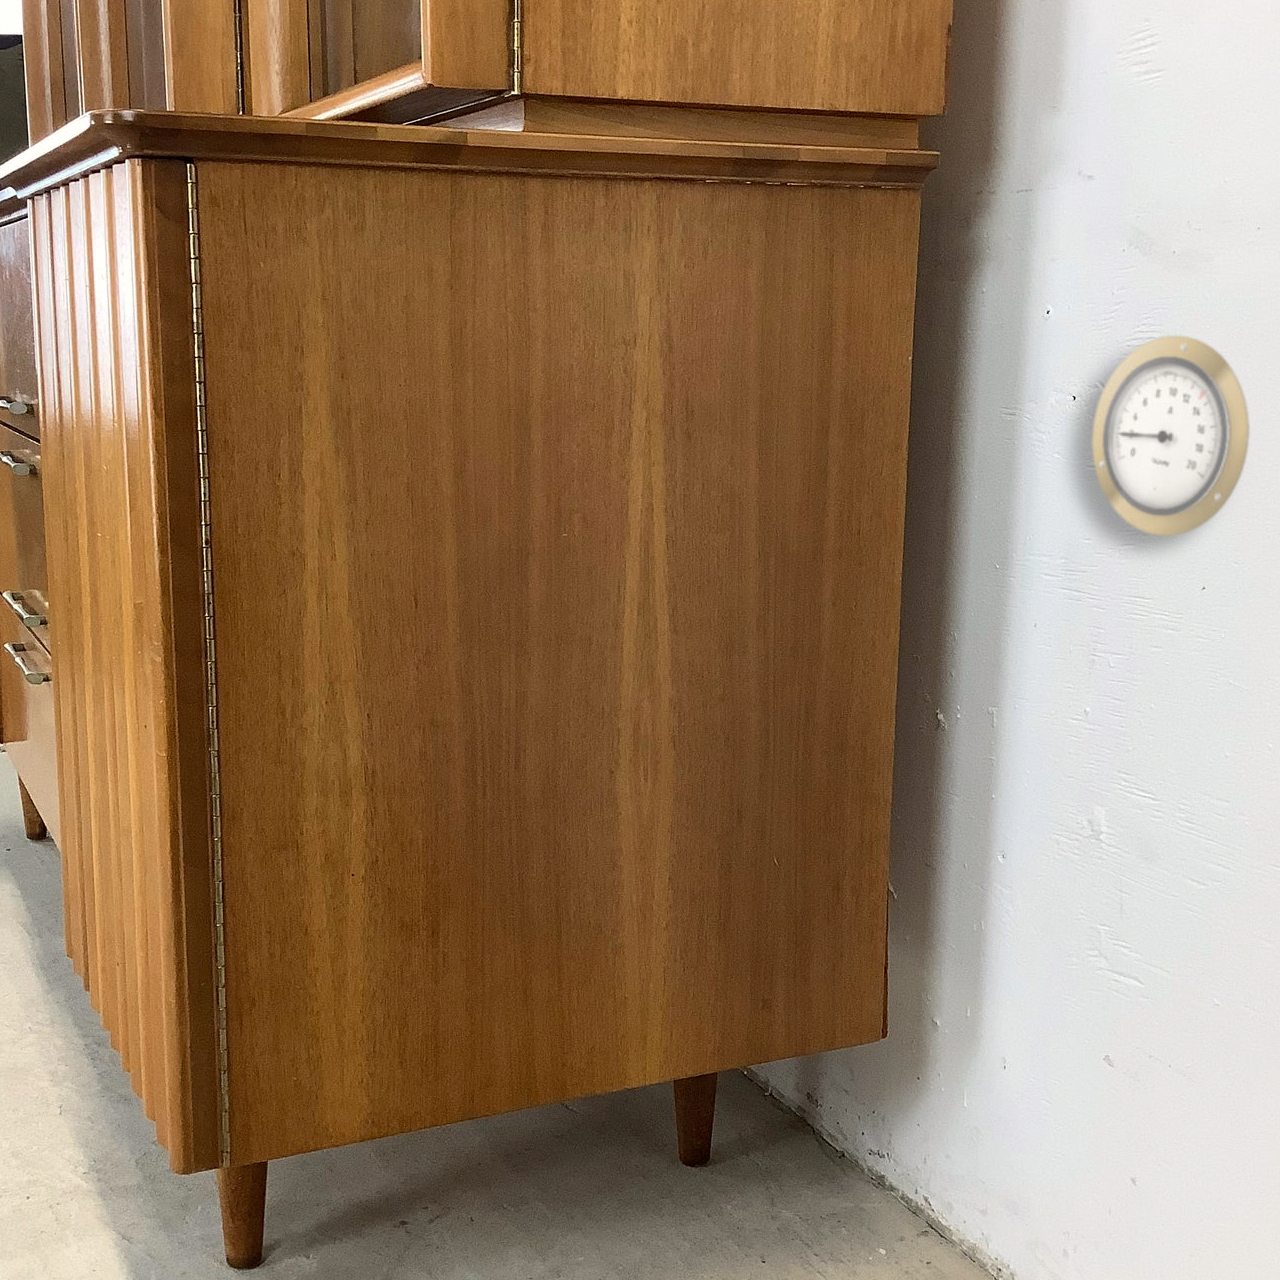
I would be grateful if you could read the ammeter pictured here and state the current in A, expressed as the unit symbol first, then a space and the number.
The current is A 2
